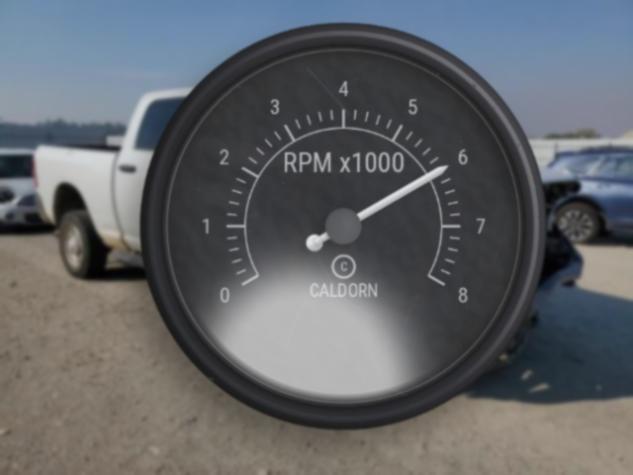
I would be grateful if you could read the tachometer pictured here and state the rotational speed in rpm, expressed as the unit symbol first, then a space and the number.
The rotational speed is rpm 6000
